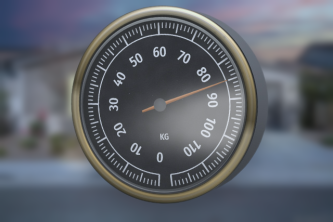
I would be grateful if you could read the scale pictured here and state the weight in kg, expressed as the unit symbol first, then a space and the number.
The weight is kg 85
